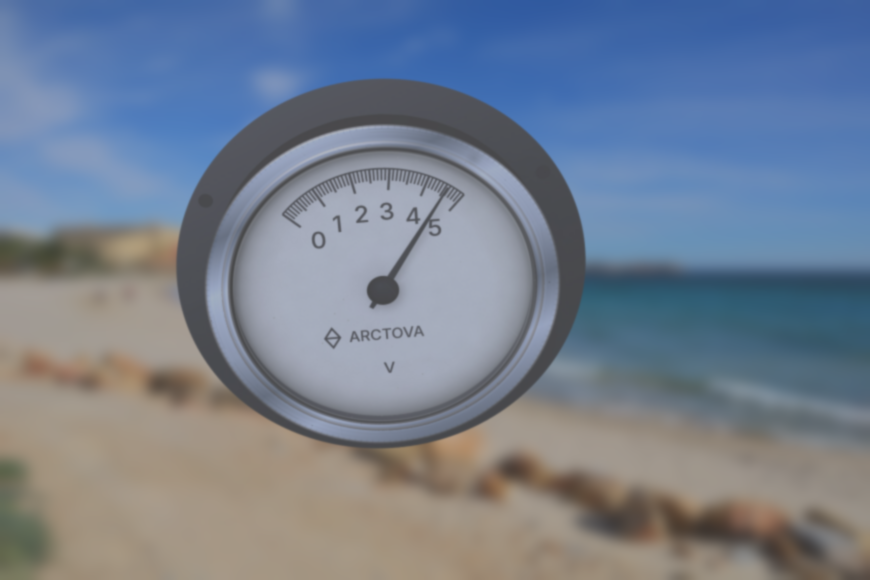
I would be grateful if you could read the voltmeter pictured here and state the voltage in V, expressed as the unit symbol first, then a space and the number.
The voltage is V 4.5
